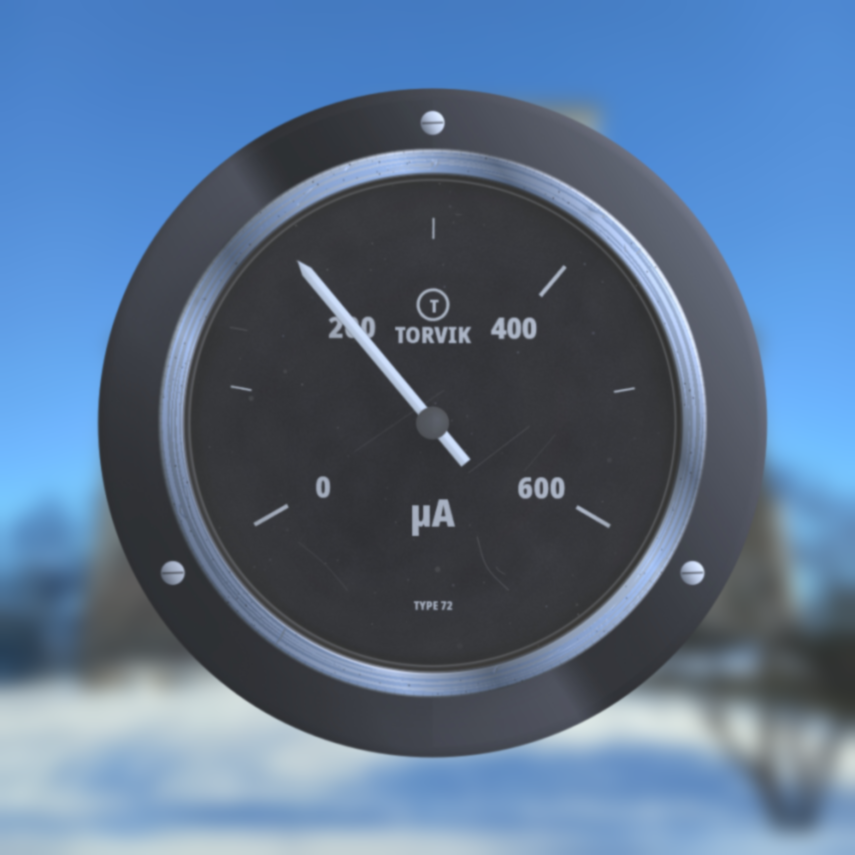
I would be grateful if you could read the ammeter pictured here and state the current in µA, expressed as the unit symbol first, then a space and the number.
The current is µA 200
